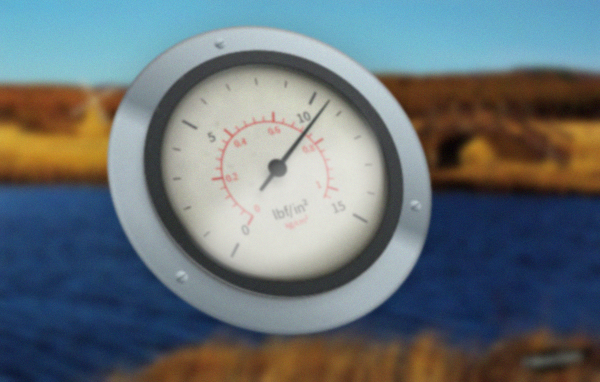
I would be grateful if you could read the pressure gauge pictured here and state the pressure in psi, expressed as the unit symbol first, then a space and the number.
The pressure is psi 10.5
